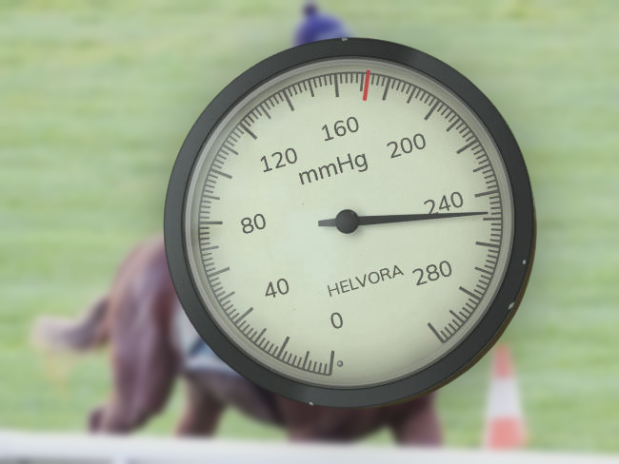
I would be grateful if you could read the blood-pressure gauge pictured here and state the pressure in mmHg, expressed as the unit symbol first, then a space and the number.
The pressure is mmHg 248
